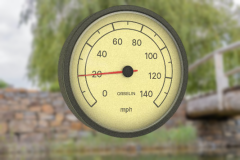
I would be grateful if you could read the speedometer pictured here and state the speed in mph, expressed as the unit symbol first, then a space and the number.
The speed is mph 20
